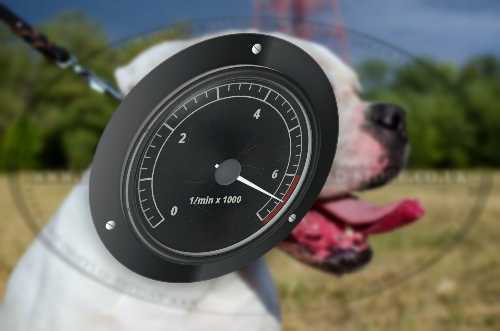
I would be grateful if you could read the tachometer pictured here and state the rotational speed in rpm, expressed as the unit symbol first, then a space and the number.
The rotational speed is rpm 6500
